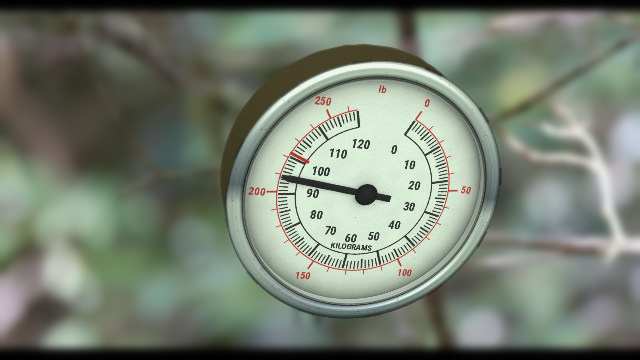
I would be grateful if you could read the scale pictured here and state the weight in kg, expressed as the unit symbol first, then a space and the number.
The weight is kg 95
